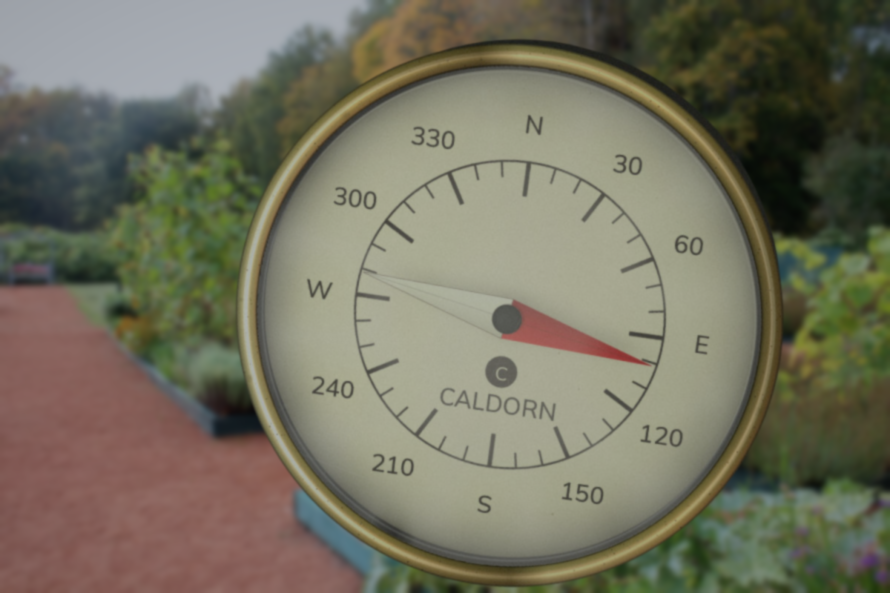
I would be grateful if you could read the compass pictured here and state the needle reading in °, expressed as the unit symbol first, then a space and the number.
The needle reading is ° 100
